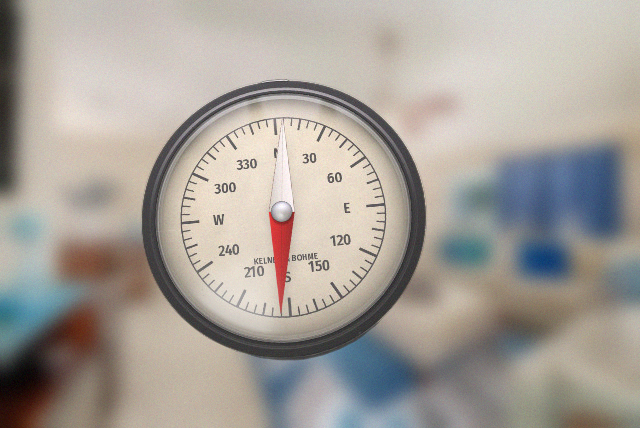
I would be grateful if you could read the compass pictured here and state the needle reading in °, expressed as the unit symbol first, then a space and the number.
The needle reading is ° 185
